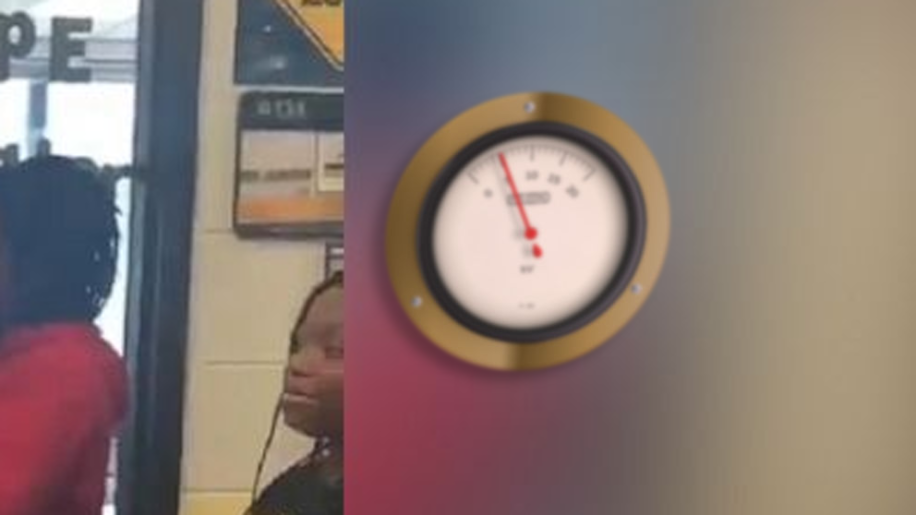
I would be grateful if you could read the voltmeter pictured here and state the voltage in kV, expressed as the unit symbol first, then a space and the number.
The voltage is kV 5
